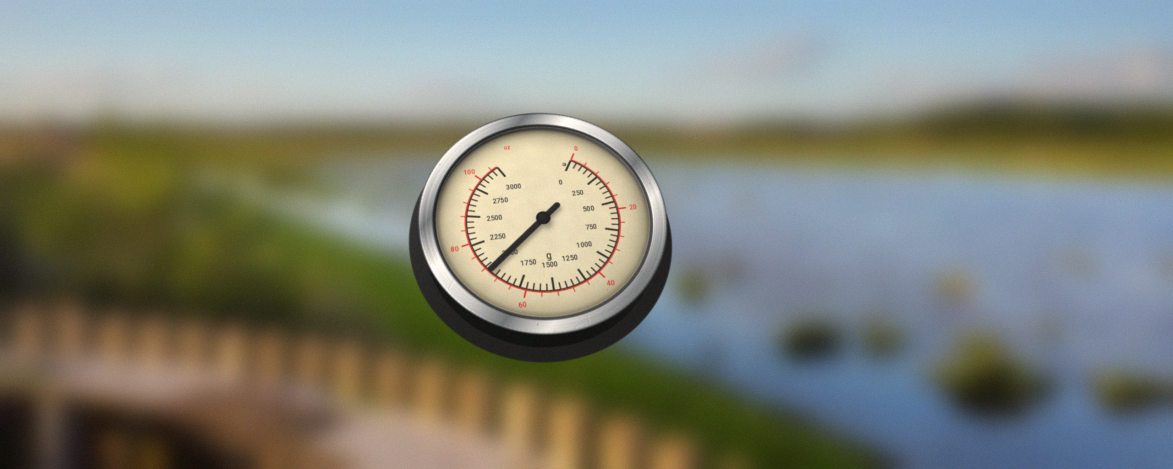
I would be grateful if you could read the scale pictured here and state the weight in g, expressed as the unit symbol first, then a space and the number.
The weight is g 2000
